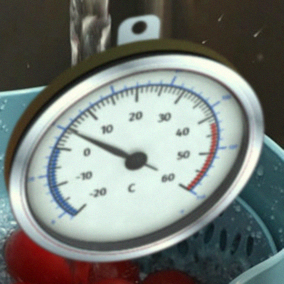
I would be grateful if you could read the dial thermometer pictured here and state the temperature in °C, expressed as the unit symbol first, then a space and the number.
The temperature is °C 5
